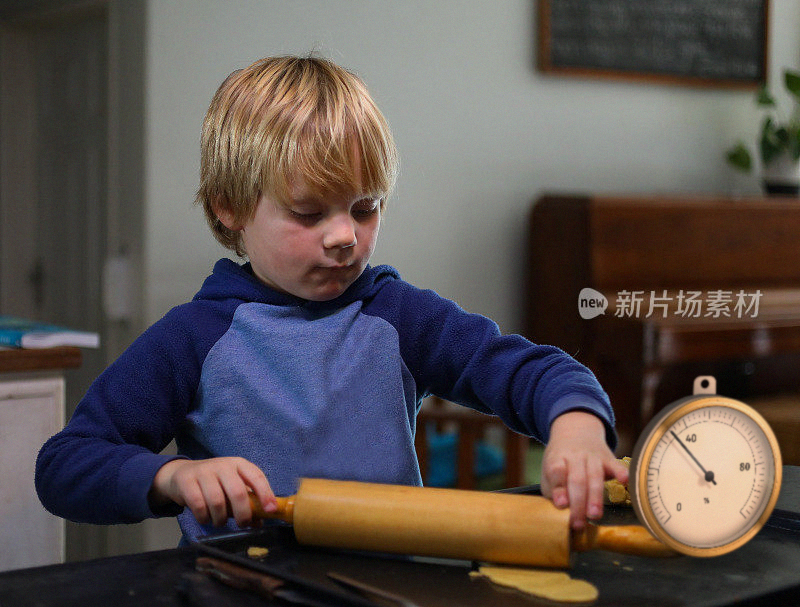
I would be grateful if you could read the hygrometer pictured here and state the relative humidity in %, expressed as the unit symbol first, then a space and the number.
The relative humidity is % 34
